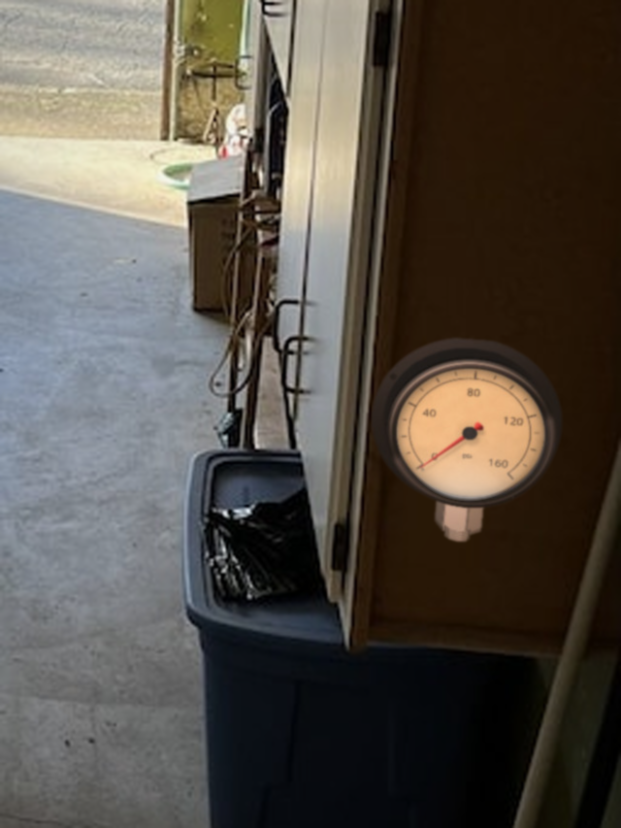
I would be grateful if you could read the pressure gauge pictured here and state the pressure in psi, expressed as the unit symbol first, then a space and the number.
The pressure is psi 0
